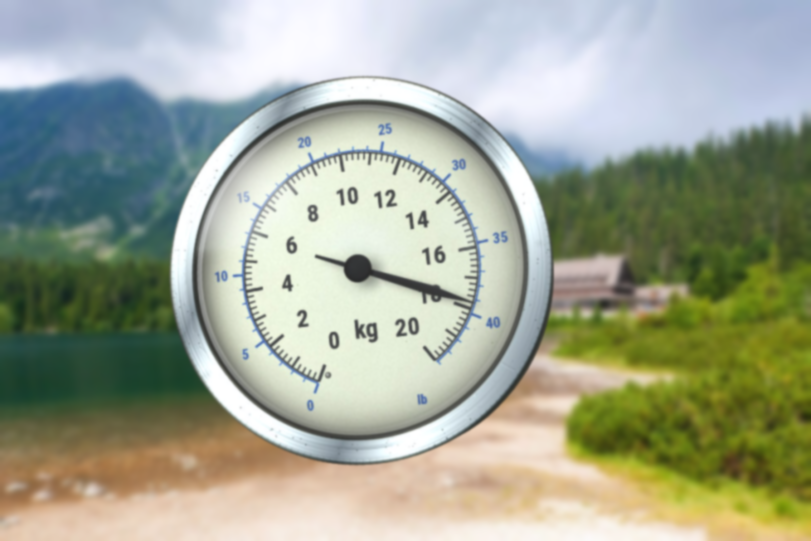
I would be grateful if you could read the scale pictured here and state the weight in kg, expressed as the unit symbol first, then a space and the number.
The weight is kg 17.8
